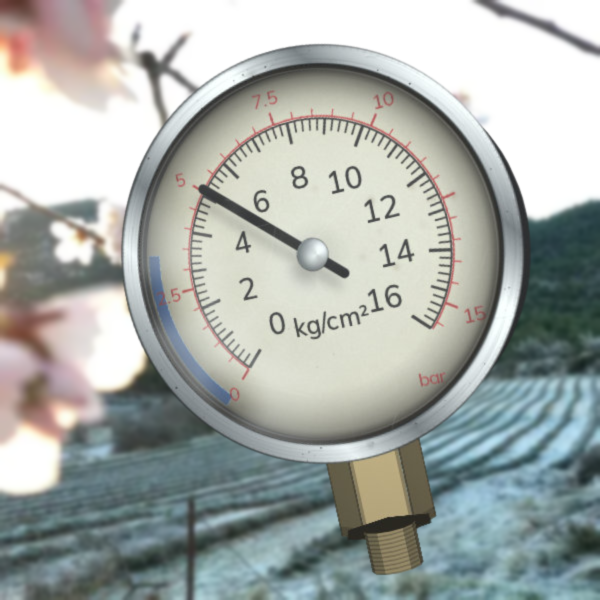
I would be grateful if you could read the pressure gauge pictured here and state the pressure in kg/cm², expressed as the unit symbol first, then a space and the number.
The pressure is kg/cm² 5.2
